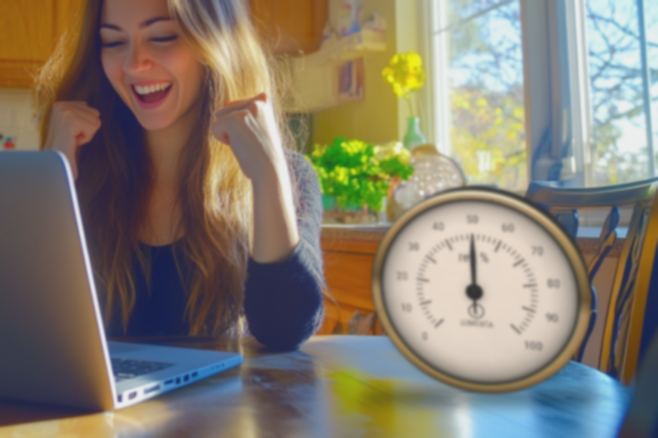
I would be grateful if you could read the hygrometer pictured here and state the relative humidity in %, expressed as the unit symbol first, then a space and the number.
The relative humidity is % 50
